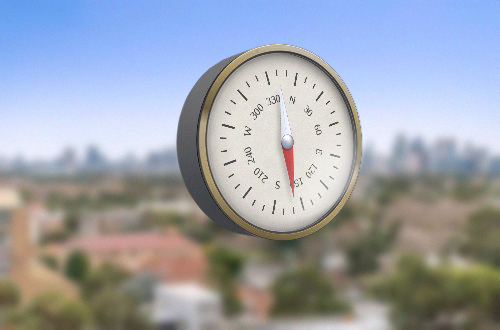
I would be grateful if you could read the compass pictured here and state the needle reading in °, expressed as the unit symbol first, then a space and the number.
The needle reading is ° 160
